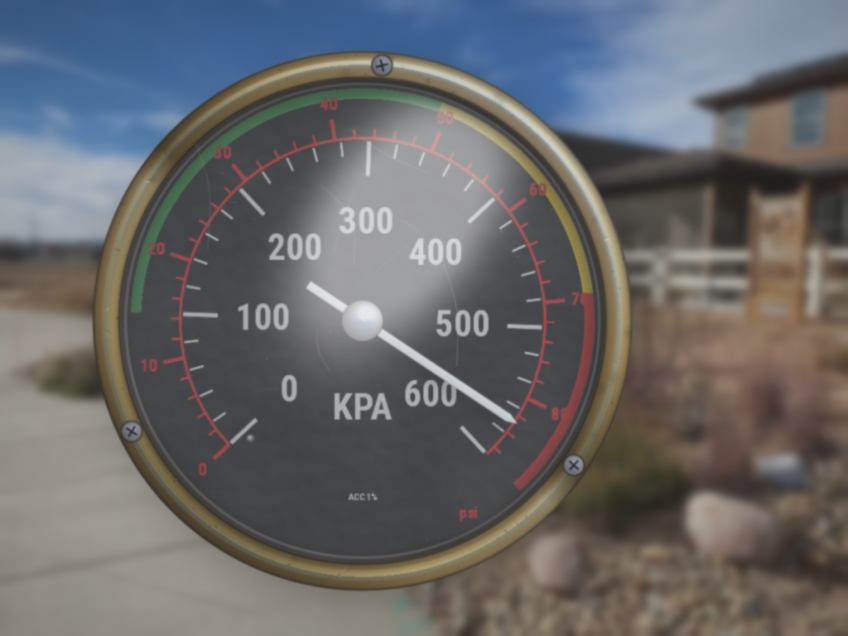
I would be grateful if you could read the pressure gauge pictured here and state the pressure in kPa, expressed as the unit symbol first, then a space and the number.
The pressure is kPa 570
